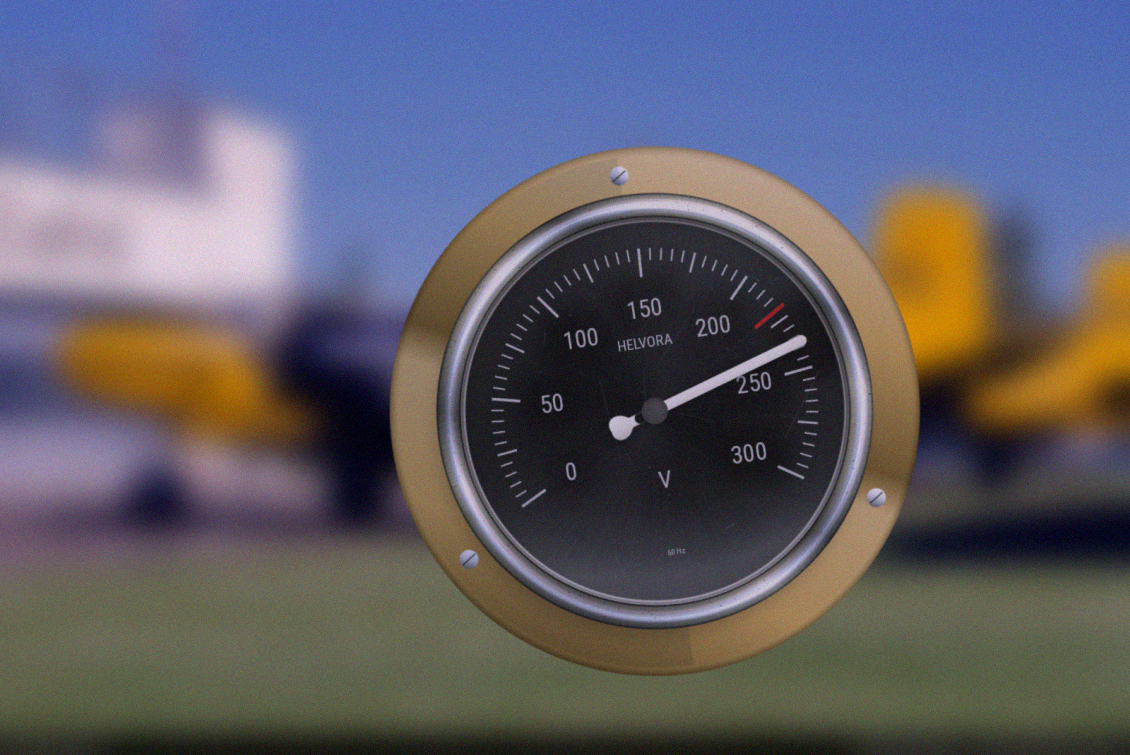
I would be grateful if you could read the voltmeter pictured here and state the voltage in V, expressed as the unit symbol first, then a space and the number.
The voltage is V 237.5
